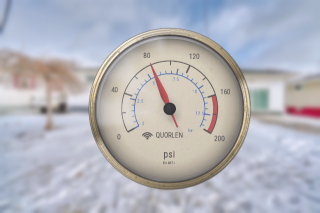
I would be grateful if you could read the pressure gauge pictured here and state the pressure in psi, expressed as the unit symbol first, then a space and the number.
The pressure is psi 80
